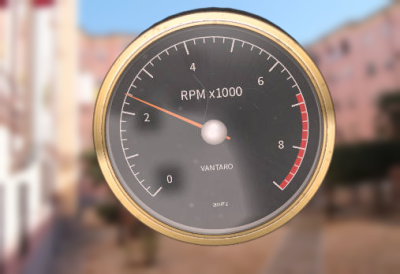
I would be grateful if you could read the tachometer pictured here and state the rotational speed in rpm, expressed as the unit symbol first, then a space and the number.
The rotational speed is rpm 2400
